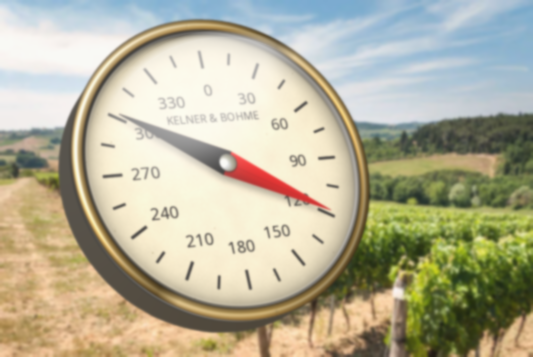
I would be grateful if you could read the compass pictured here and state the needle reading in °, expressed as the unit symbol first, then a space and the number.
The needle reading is ° 120
